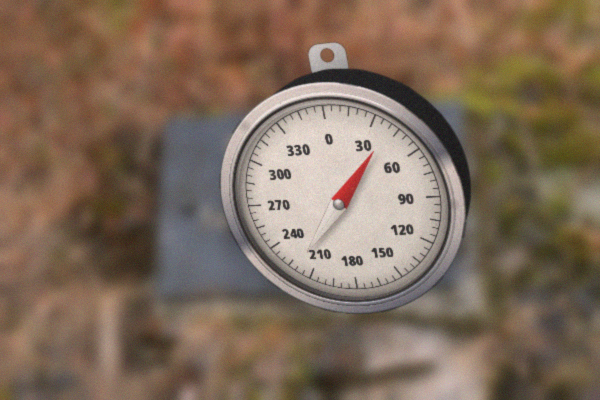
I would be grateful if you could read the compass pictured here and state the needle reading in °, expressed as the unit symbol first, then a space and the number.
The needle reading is ° 40
